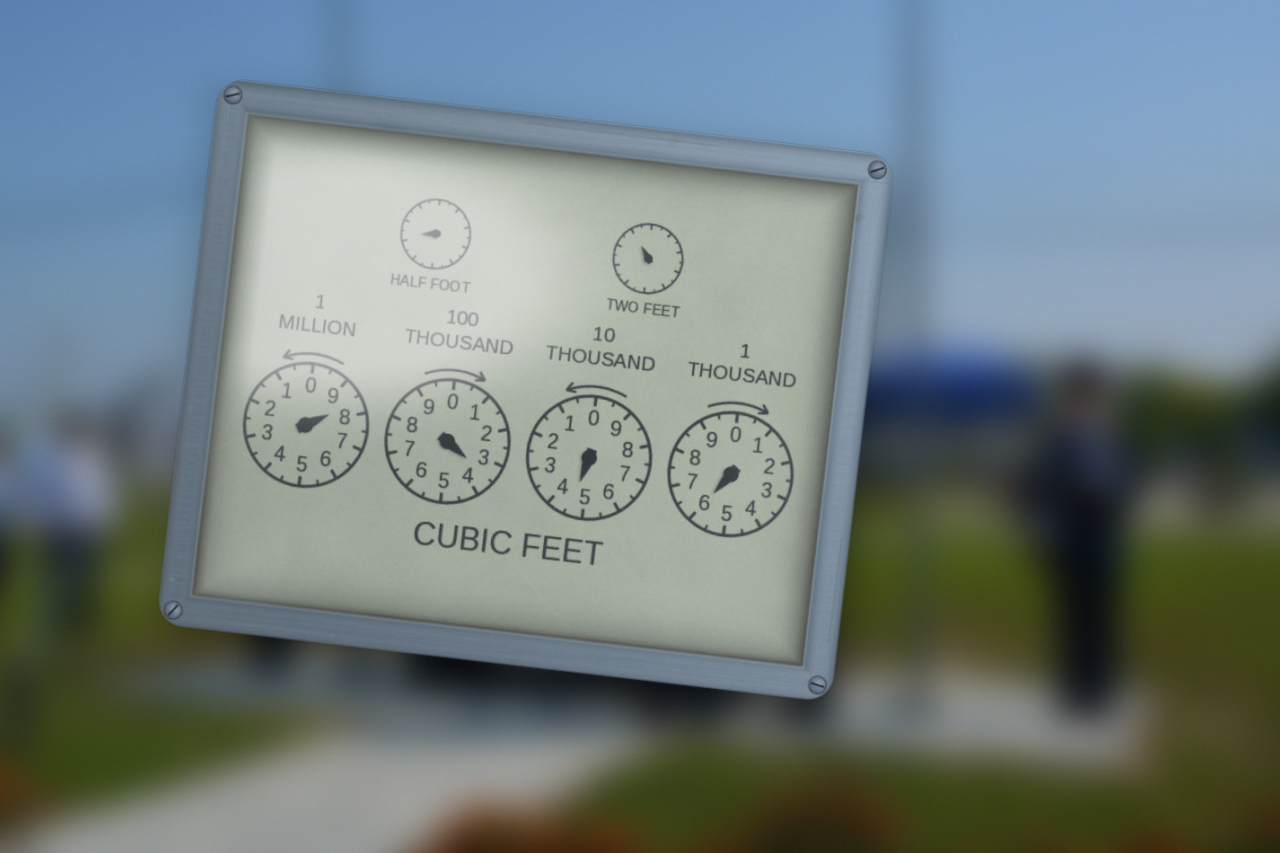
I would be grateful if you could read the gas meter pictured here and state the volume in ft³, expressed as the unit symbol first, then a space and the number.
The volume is ft³ 834600
